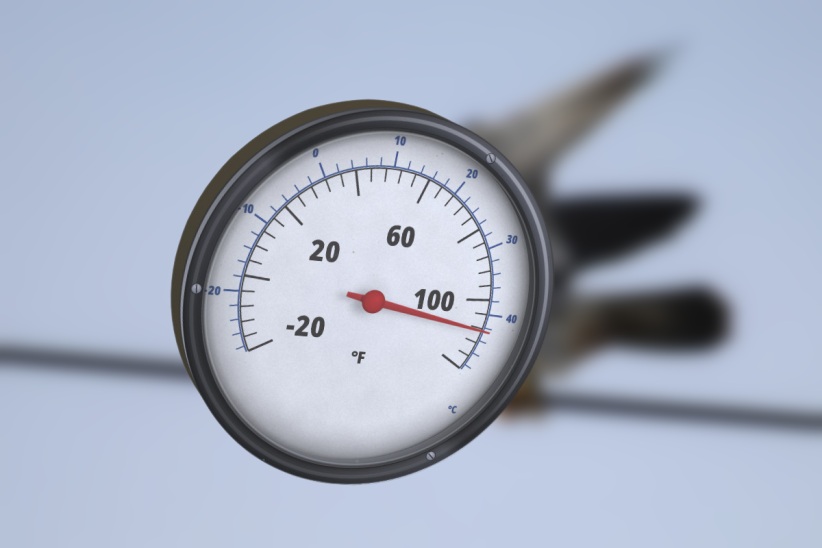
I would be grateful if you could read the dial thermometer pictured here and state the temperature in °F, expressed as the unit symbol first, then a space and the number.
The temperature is °F 108
